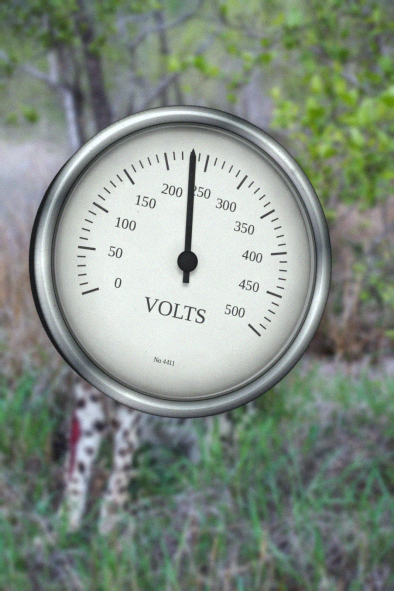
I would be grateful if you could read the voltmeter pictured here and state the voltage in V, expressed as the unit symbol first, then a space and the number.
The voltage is V 230
